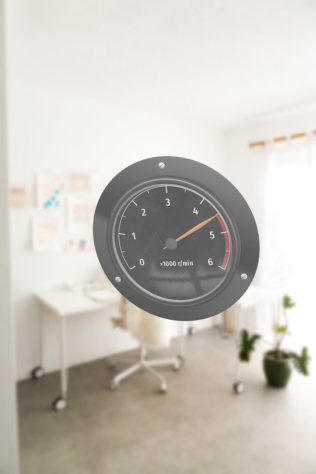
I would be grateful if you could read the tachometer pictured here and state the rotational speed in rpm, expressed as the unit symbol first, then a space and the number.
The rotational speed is rpm 4500
